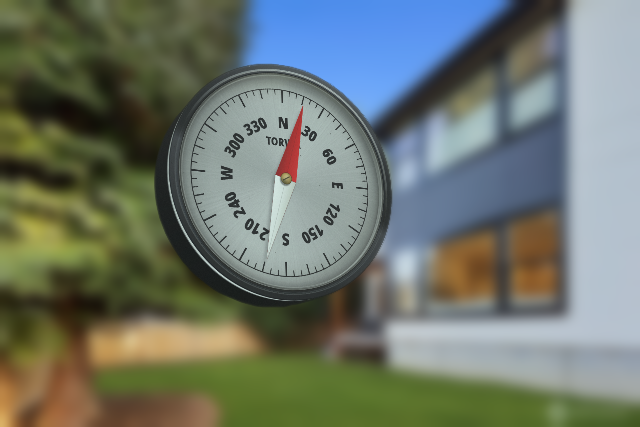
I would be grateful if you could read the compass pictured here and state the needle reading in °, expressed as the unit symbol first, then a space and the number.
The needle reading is ° 15
